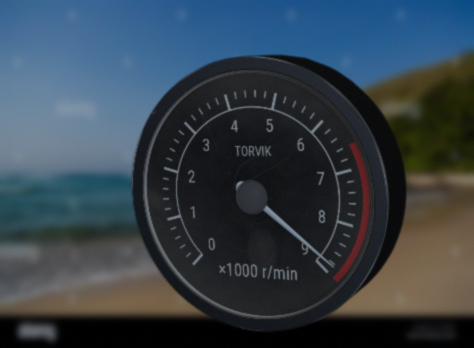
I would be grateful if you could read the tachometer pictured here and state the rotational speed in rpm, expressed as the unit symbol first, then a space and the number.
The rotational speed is rpm 8800
